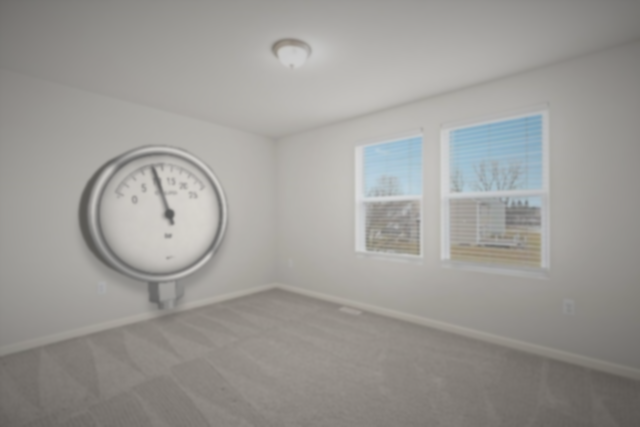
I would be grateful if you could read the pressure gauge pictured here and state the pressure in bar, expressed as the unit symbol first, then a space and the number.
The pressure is bar 10
